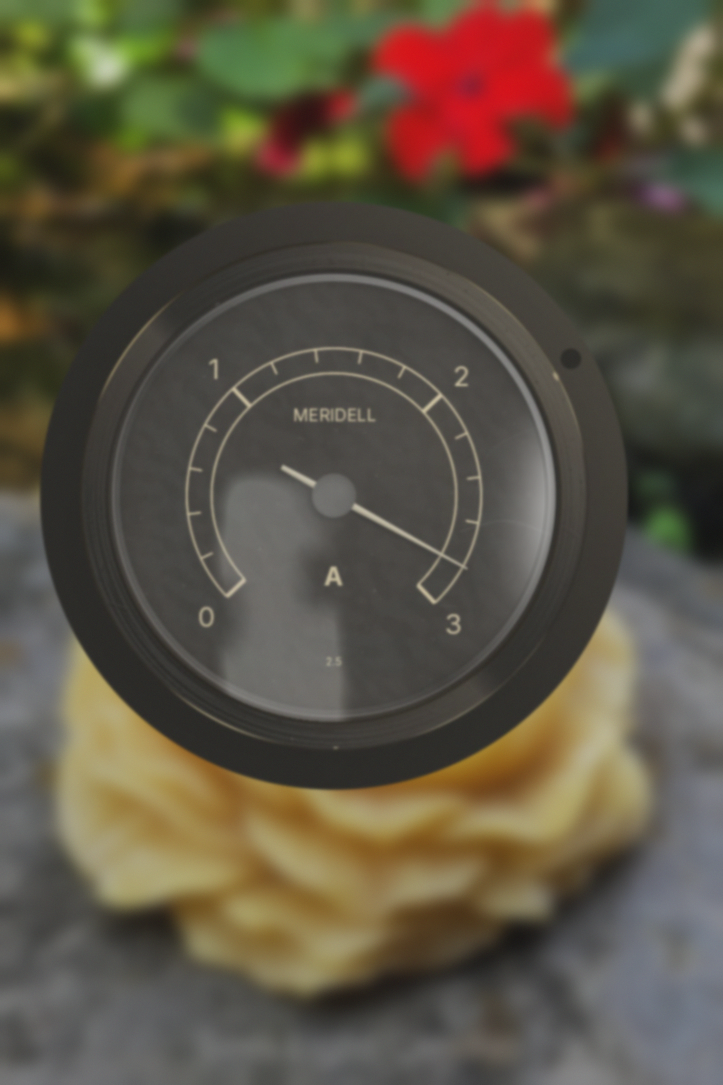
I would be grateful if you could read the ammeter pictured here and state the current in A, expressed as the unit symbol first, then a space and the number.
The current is A 2.8
